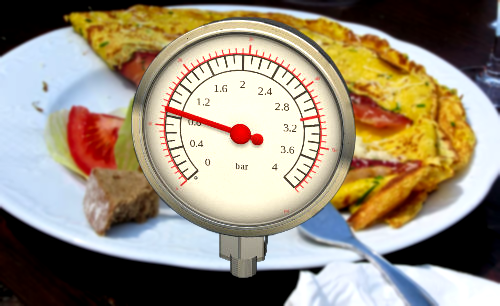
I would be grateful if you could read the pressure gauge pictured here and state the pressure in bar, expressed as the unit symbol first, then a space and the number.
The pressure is bar 0.9
